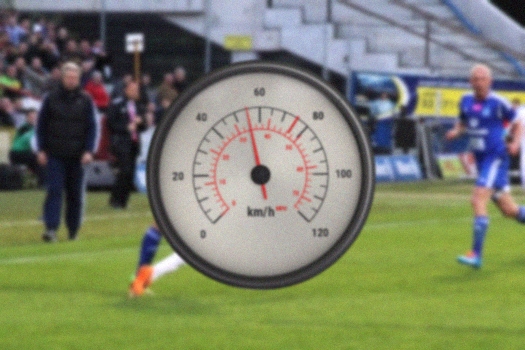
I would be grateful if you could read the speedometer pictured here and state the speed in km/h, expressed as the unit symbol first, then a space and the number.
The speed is km/h 55
